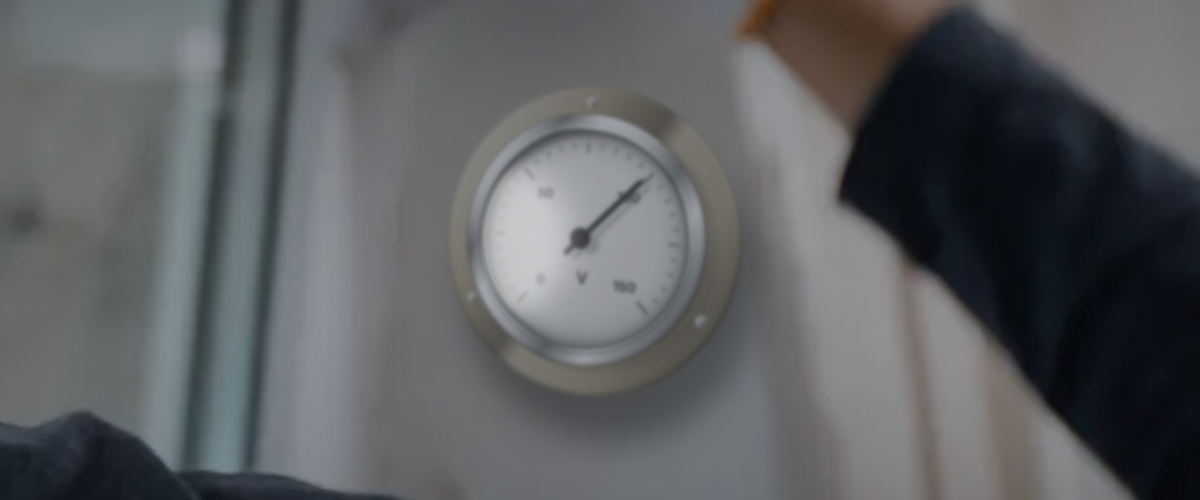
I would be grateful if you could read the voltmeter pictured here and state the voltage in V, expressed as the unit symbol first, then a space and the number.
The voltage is V 100
